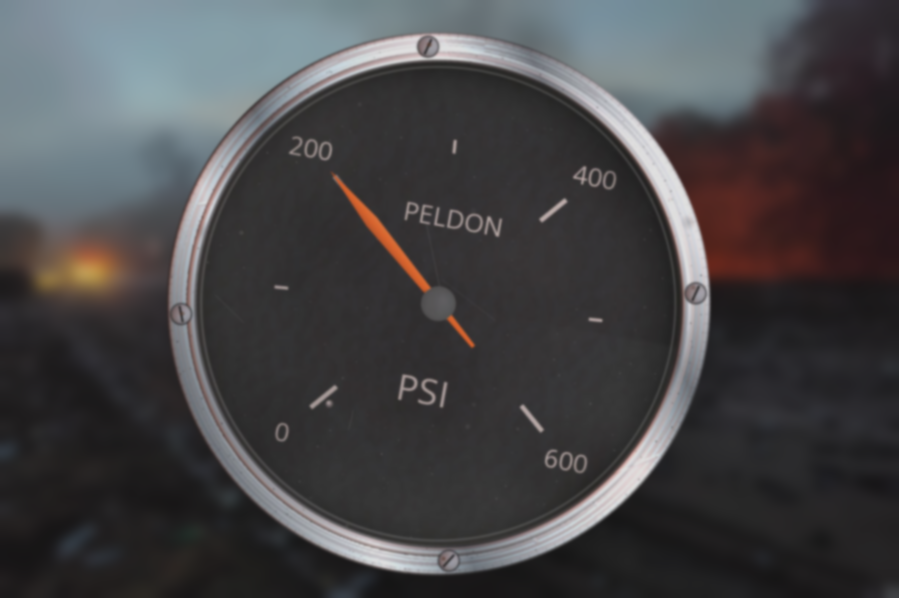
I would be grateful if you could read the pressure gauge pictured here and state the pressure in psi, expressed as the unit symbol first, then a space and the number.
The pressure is psi 200
